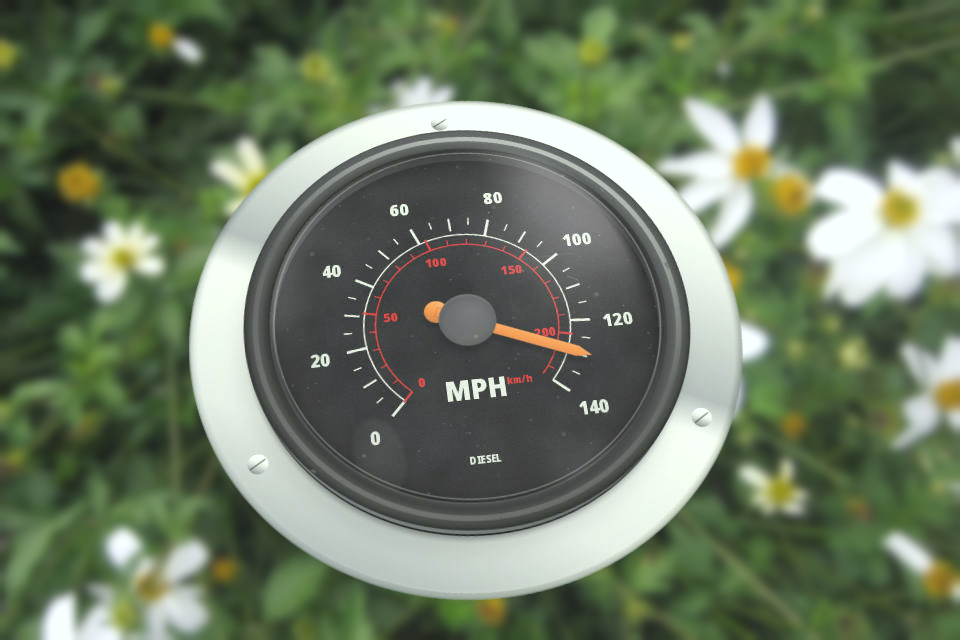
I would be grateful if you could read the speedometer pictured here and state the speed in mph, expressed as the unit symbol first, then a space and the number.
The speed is mph 130
